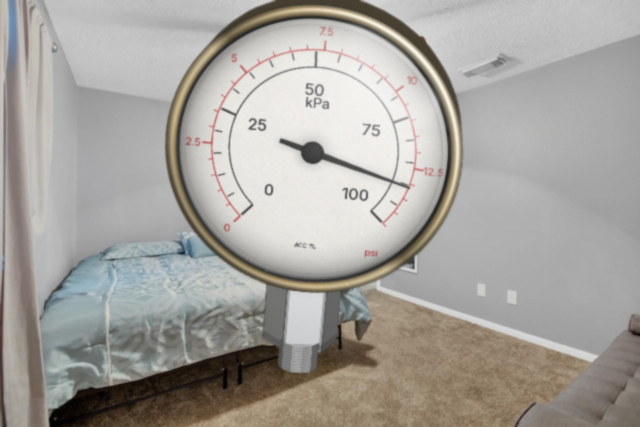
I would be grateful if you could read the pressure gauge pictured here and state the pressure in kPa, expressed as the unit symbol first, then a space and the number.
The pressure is kPa 90
